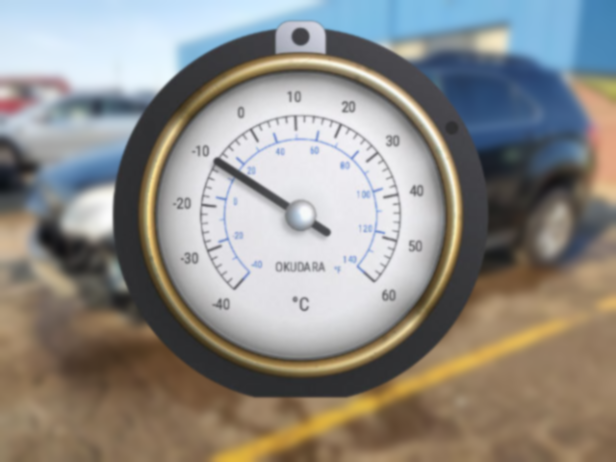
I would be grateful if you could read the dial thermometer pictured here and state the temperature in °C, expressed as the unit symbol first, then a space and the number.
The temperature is °C -10
